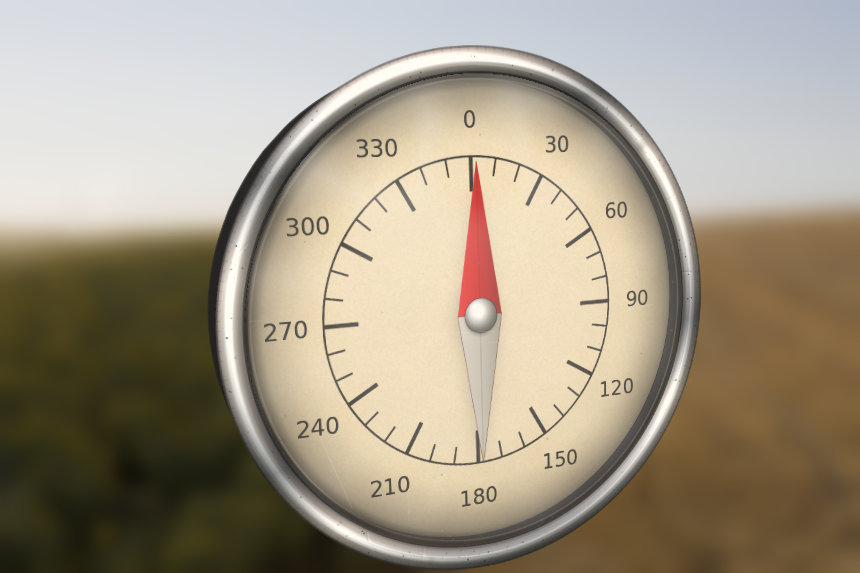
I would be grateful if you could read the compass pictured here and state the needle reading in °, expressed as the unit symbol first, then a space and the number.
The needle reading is ° 0
